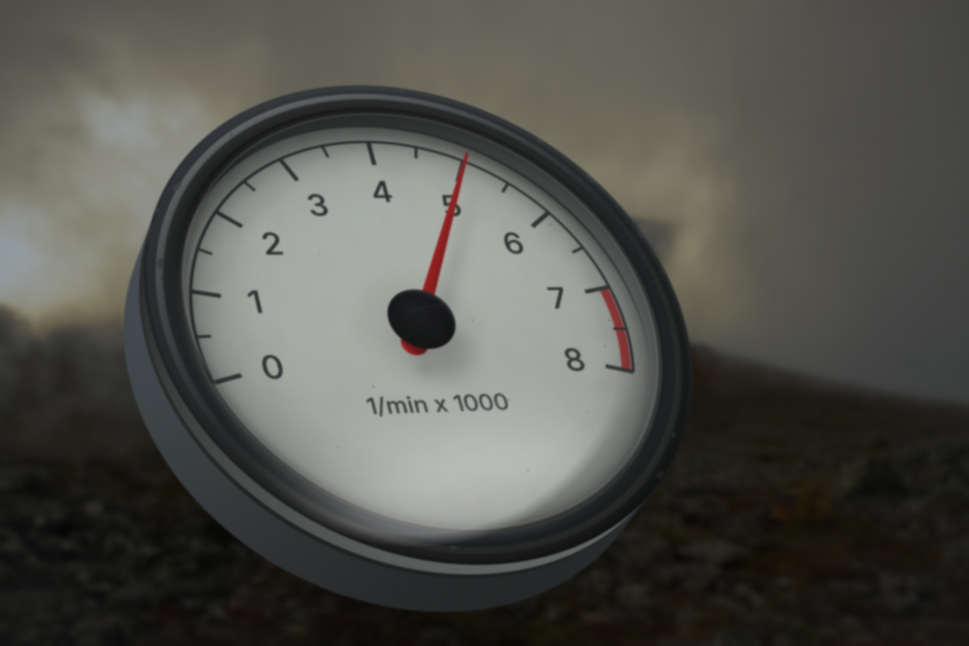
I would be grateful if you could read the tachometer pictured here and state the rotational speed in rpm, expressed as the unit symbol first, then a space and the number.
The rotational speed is rpm 5000
